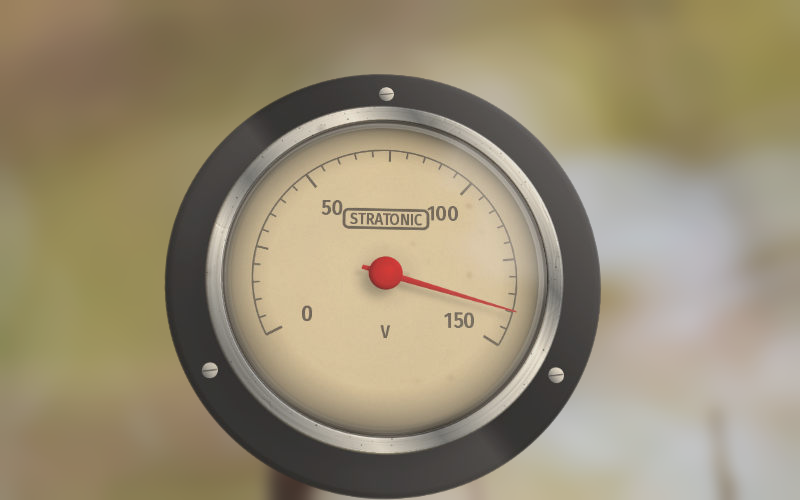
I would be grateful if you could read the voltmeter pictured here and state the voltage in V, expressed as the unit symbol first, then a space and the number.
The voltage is V 140
